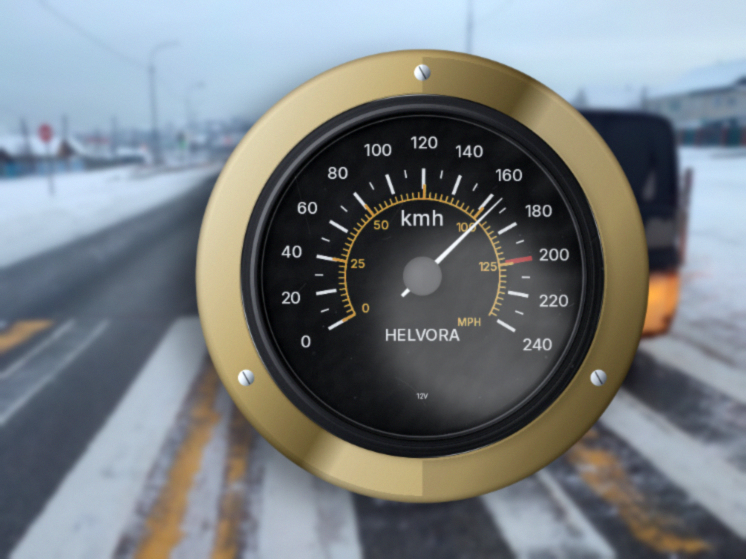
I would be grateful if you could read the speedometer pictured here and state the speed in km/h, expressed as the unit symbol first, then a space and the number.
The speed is km/h 165
